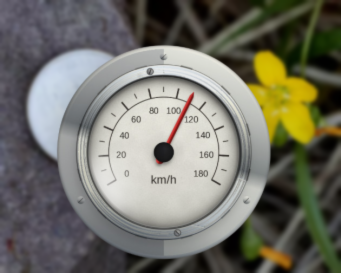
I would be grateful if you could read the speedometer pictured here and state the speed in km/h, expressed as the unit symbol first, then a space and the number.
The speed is km/h 110
